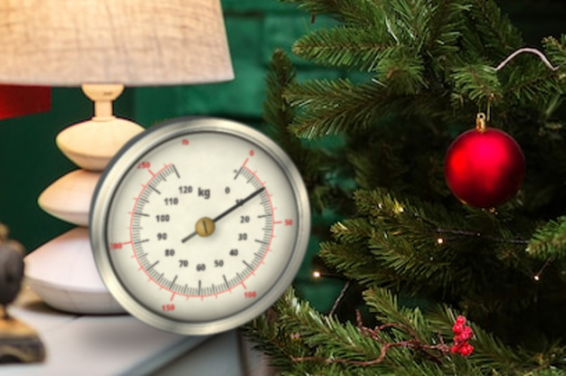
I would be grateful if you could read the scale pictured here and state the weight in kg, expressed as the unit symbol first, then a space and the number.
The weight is kg 10
